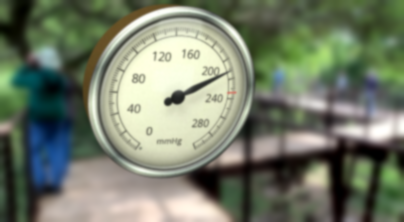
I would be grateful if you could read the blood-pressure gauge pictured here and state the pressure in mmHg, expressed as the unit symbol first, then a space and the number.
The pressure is mmHg 210
